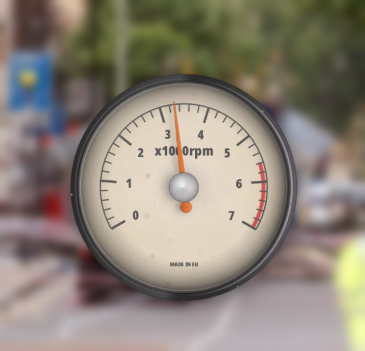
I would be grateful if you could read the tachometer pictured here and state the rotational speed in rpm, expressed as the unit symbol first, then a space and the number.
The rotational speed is rpm 3300
